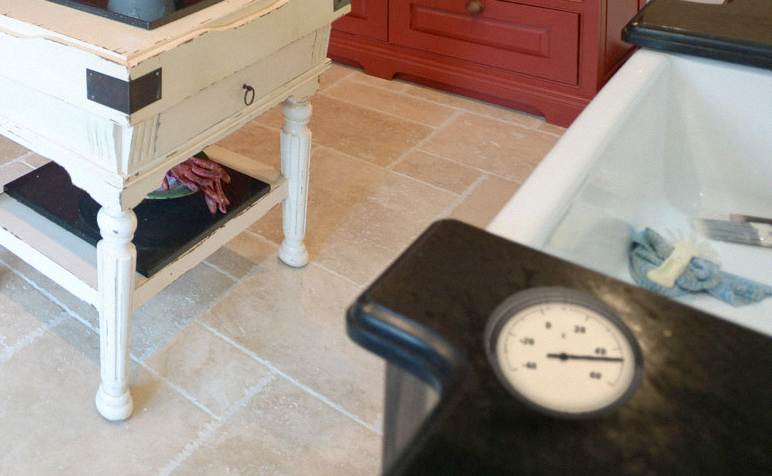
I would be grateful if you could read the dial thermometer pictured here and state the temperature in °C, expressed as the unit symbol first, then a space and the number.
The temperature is °C 45
